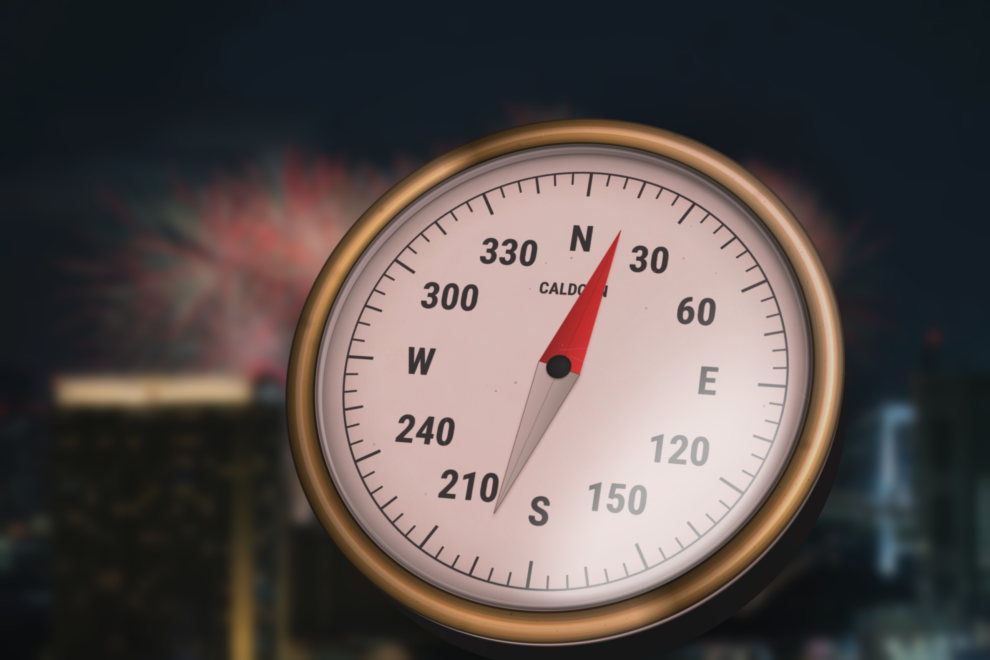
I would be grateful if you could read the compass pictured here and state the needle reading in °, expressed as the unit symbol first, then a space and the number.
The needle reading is ° 15
